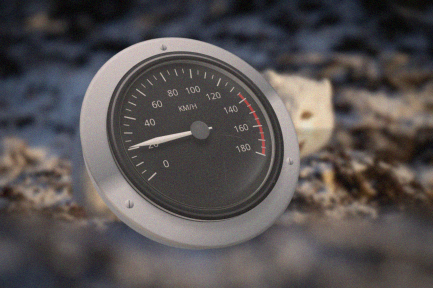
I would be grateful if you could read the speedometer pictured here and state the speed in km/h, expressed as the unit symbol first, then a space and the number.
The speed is km/h 20
